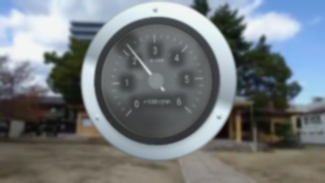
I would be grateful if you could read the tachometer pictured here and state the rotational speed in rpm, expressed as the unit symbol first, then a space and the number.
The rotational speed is rpm 2200
